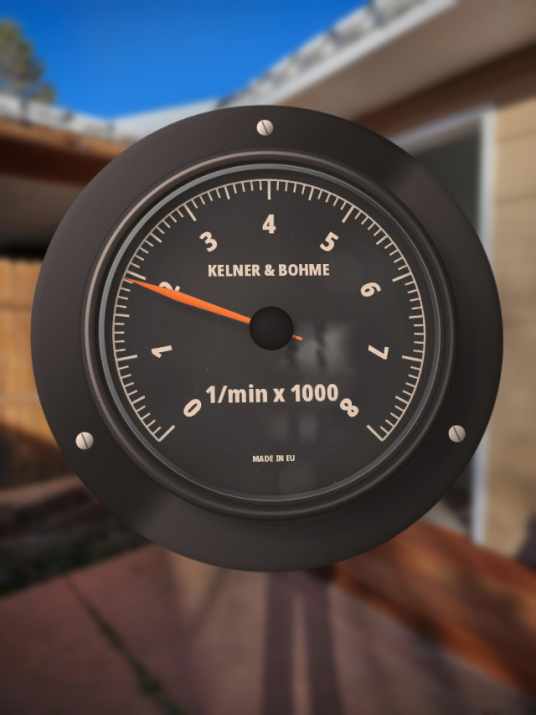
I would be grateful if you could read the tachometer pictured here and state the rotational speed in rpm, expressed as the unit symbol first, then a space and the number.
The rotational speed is rpm 1900
